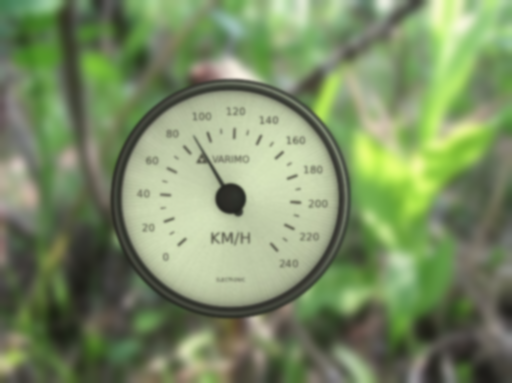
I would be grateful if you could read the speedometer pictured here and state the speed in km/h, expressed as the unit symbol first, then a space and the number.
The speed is km/h 90
